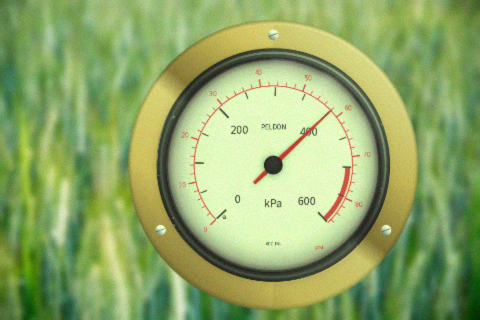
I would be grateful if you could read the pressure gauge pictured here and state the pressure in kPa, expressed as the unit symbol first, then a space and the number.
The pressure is kPa 400
